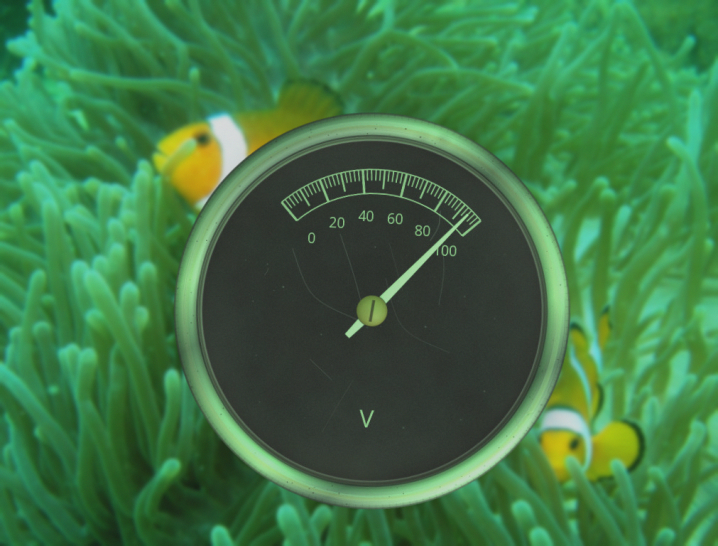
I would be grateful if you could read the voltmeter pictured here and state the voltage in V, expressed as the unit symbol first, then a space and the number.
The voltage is V 94
